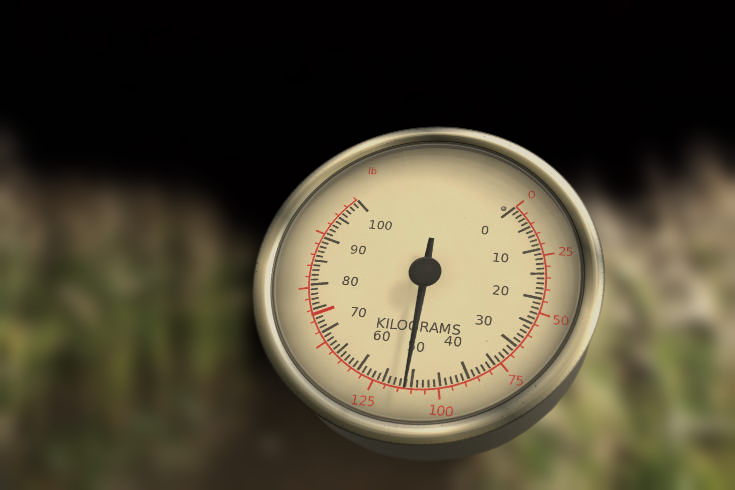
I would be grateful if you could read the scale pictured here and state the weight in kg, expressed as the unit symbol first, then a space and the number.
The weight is kg 51
